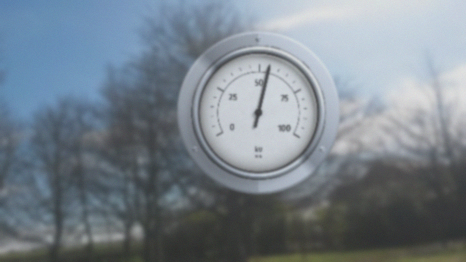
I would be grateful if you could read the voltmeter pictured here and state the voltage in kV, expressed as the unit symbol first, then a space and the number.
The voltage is kV 55
